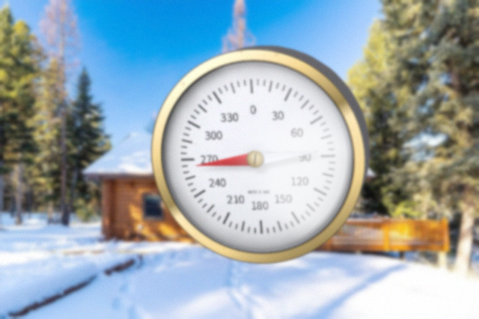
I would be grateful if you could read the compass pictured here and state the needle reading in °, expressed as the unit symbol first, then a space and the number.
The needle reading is ° 265
